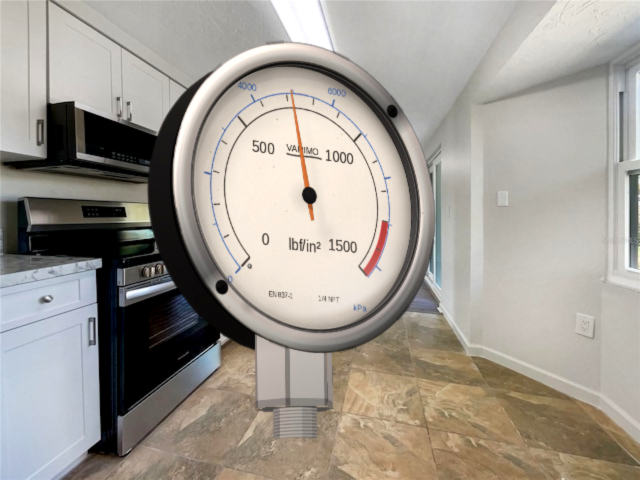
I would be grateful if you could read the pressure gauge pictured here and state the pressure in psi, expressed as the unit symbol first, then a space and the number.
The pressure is psi 700
